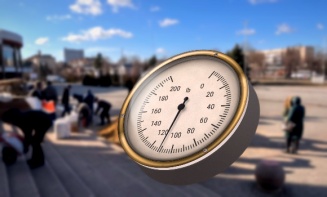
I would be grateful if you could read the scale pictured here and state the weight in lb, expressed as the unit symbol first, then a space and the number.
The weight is lb 110
